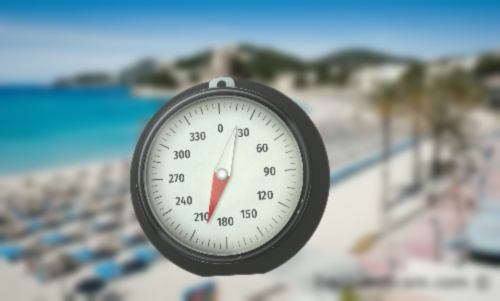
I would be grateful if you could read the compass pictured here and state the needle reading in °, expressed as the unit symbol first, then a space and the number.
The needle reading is ° 200
